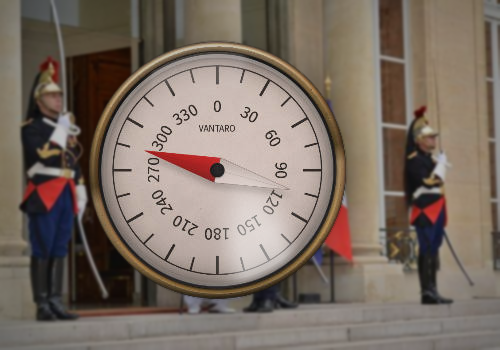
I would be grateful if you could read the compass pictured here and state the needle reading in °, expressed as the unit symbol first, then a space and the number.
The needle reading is ° 285
